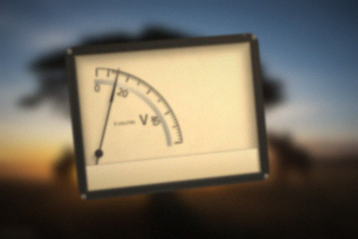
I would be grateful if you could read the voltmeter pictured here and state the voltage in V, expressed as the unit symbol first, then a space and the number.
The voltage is V 15
